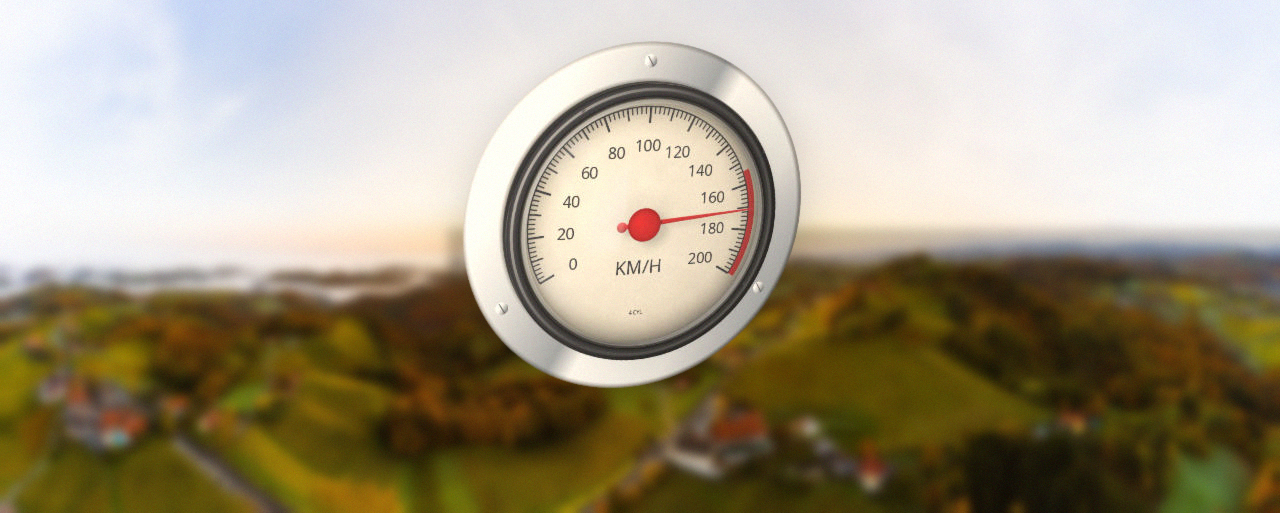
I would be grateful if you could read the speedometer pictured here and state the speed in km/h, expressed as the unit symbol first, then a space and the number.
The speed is km/h 170
